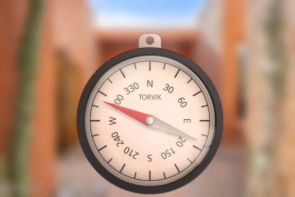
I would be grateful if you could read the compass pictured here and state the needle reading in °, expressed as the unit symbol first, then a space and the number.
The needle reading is ° 292.5
